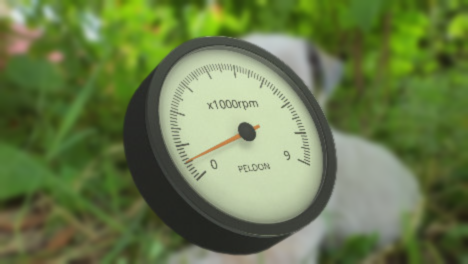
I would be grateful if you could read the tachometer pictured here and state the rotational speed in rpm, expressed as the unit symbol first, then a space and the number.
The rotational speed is rpm 500
